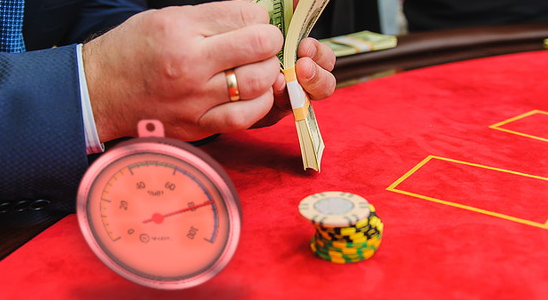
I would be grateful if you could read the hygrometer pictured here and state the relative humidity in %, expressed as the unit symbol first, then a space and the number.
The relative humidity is % 80
